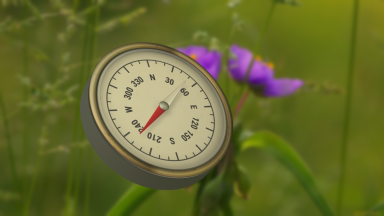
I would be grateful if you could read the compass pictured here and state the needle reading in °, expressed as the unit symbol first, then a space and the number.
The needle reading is ° 230
